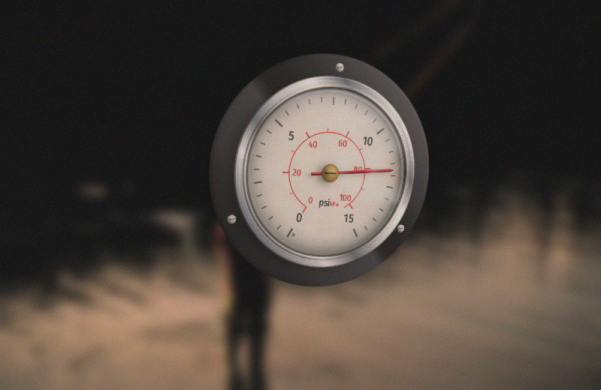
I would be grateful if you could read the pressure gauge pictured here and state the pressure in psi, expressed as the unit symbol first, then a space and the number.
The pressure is psi 11.75
